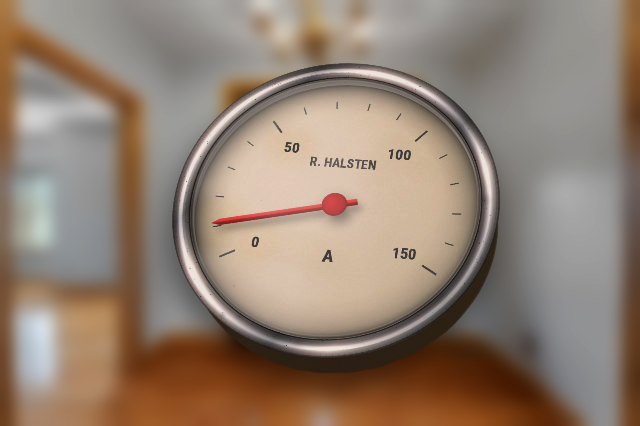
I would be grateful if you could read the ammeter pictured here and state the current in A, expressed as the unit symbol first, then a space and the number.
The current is A 10
